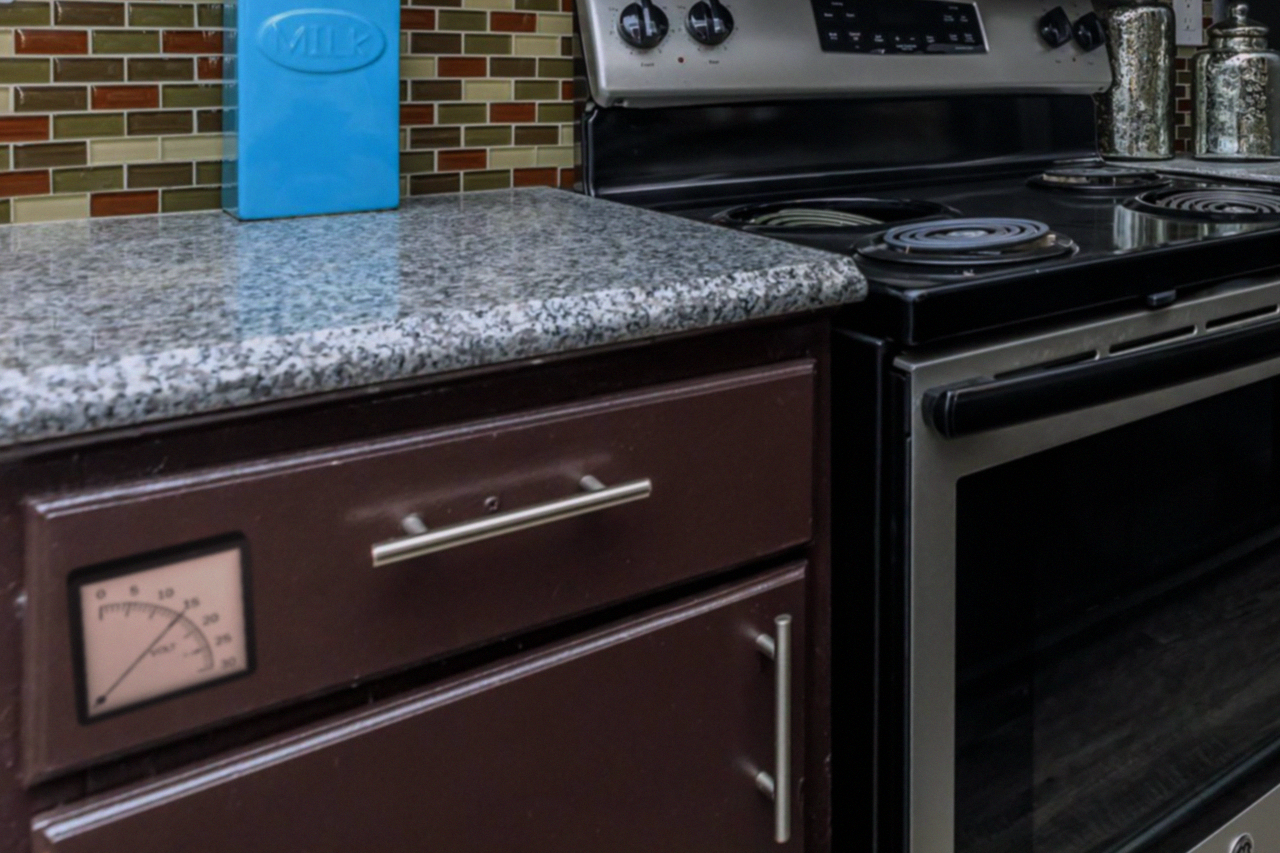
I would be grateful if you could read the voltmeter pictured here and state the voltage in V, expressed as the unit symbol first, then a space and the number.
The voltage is V 15
